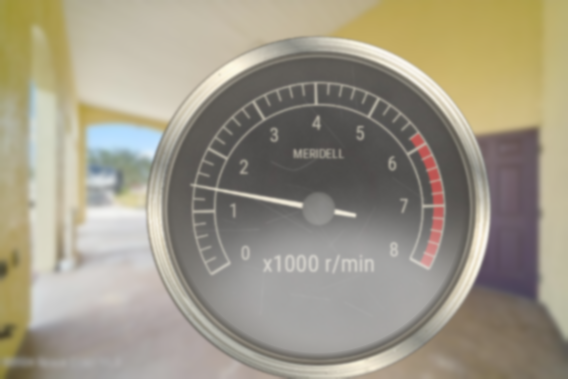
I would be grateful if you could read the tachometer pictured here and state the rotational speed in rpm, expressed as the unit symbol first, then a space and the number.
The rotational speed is rpm 1400
